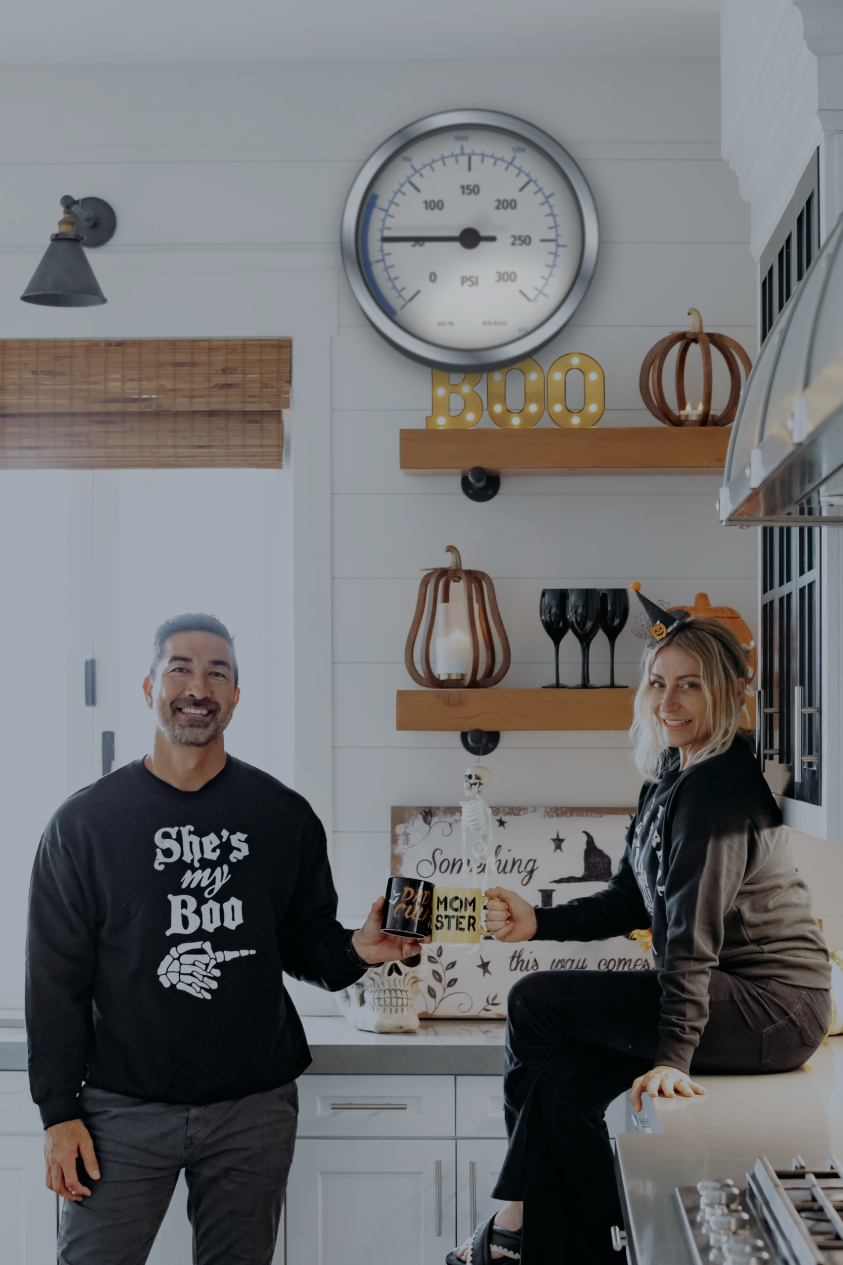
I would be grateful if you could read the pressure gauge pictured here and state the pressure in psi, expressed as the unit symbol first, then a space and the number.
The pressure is psi 50
